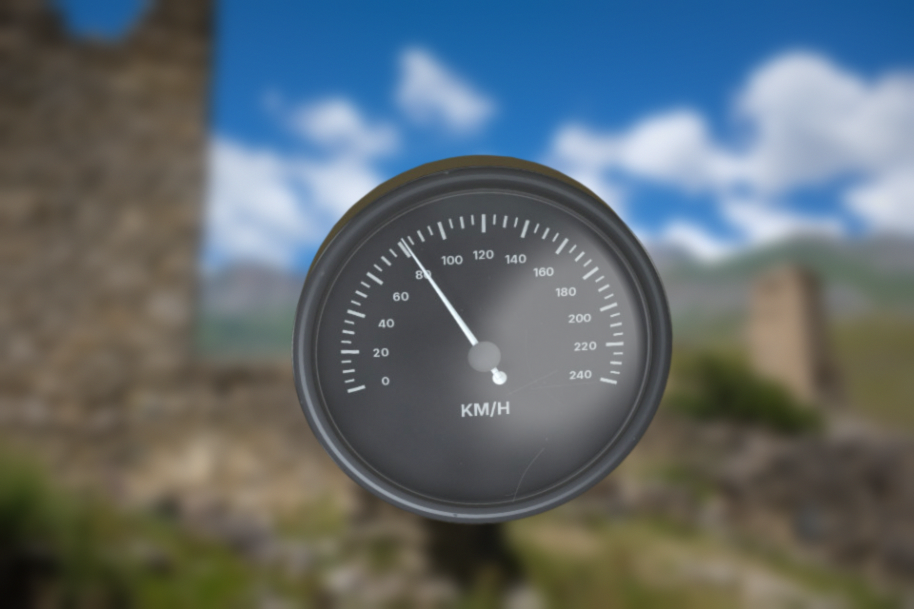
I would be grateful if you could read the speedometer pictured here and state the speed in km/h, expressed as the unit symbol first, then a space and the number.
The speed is km/h 82.5
